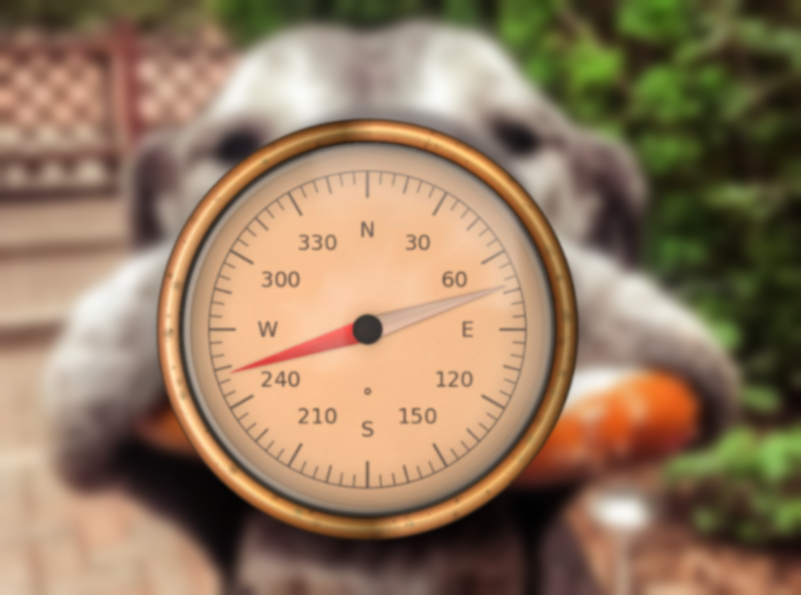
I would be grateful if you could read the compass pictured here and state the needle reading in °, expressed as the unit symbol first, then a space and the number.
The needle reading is ° 252.5
